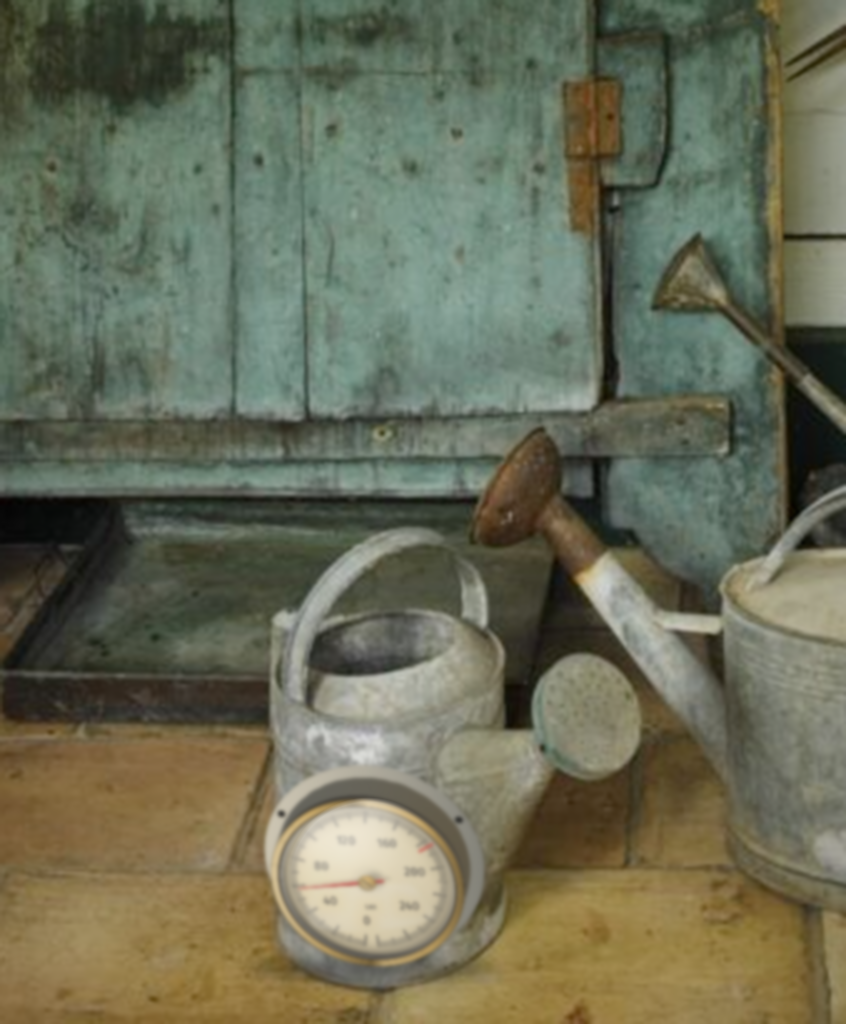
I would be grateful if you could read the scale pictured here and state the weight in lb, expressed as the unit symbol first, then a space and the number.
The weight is lb 60
